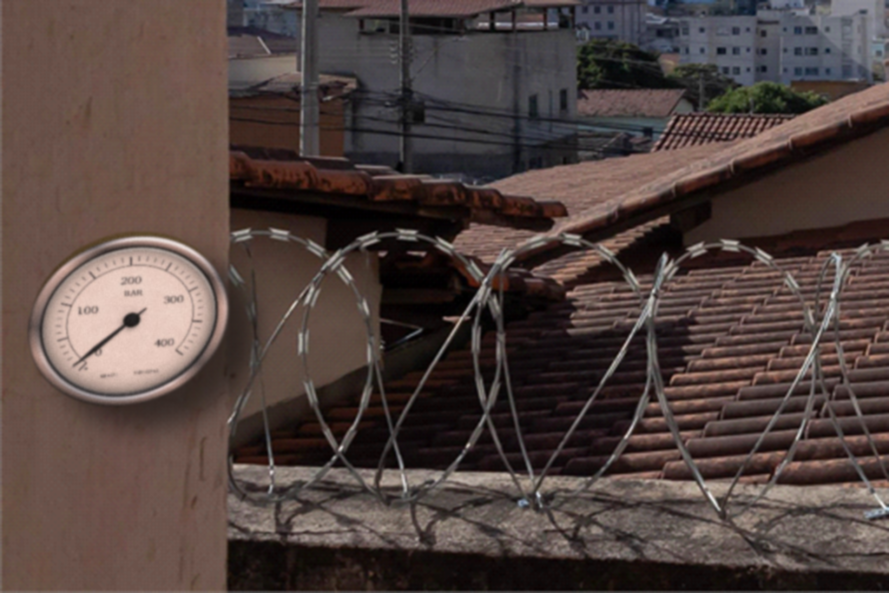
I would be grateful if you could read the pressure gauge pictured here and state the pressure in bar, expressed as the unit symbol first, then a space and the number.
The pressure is bar 10
